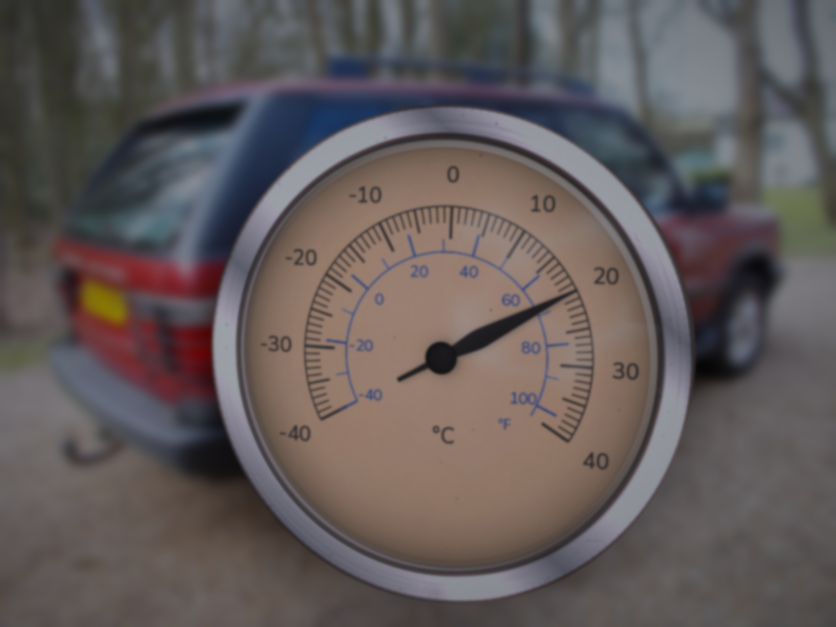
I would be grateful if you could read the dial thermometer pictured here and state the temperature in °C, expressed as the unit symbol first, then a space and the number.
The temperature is °C 20
